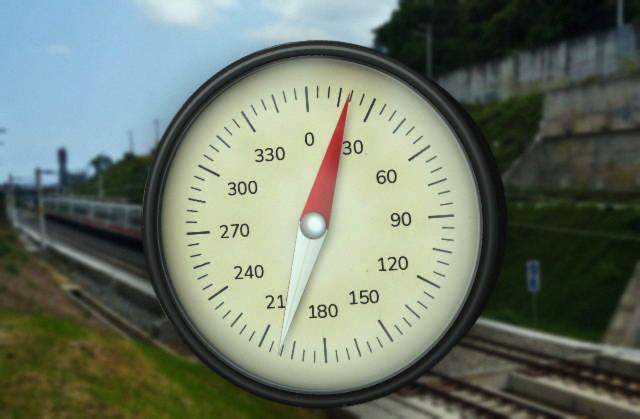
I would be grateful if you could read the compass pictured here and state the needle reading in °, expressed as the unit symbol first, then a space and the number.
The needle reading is ° 20
